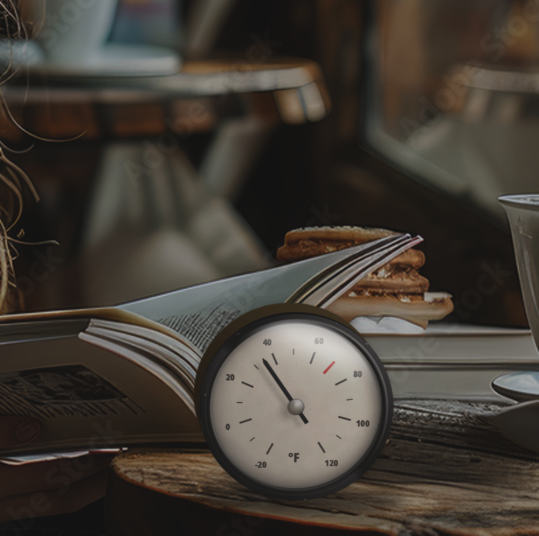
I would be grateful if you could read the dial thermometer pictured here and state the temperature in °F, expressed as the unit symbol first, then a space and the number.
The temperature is °F 35
